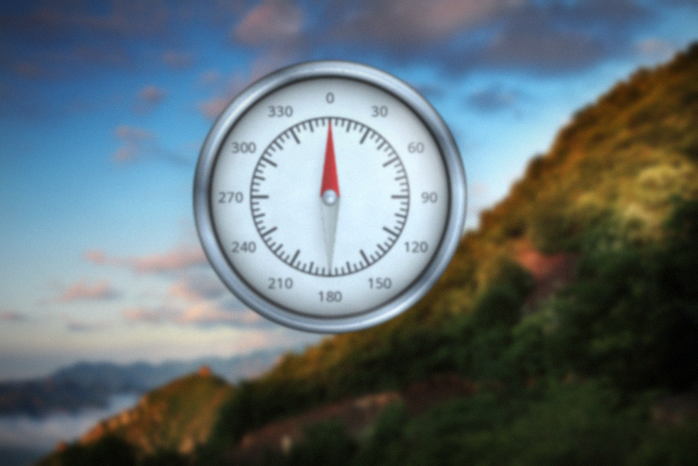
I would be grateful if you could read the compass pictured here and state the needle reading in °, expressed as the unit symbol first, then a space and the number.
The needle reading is ° 0
